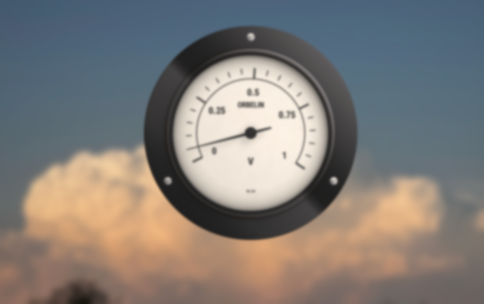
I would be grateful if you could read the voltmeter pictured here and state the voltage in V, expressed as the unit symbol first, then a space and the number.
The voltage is V 0.05
